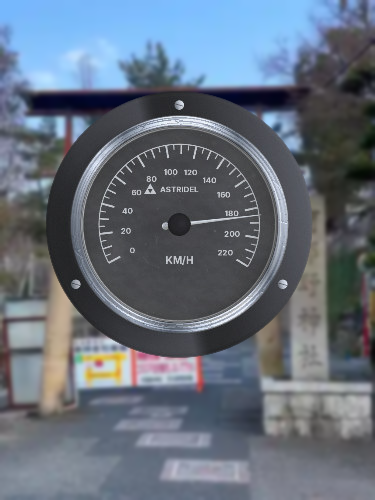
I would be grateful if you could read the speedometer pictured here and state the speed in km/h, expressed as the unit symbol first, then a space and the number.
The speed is km/h 185
